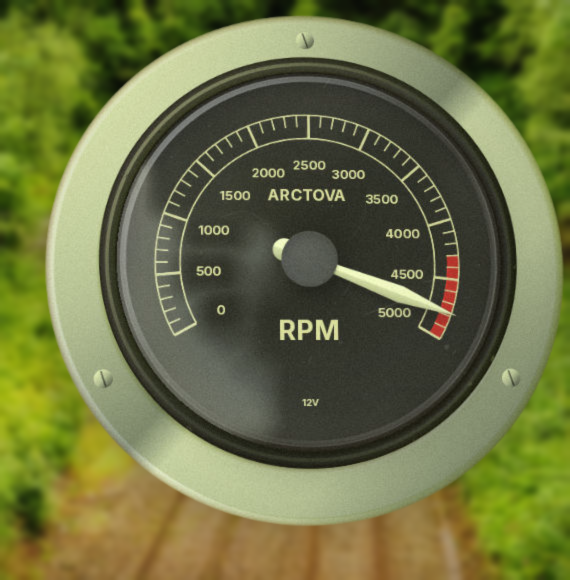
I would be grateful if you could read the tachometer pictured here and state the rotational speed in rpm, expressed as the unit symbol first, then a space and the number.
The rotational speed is rpm 4800
